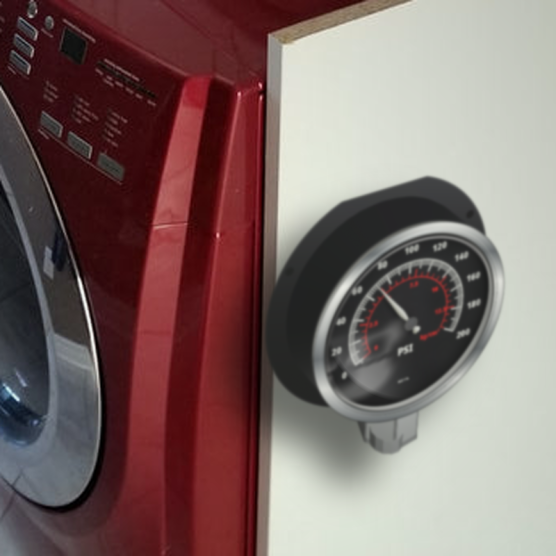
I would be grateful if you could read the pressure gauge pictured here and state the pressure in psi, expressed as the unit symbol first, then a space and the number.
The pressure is psi 70
